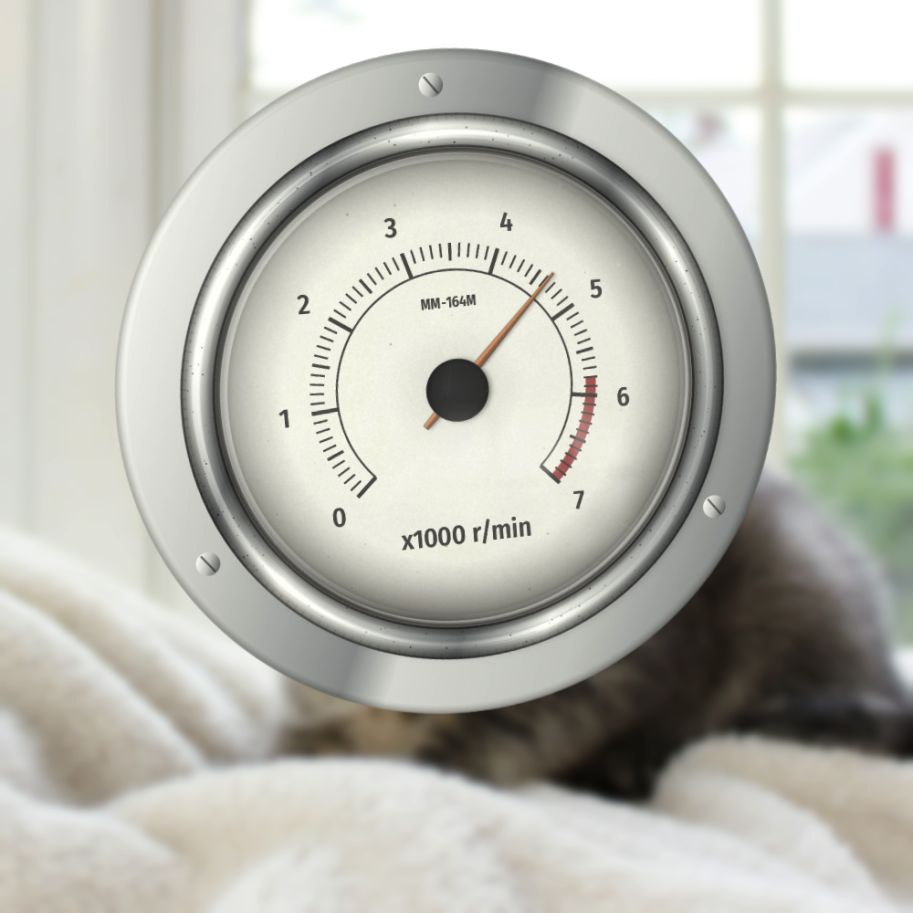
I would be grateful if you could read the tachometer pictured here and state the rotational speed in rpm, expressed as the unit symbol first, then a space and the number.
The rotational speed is rpm 4600
